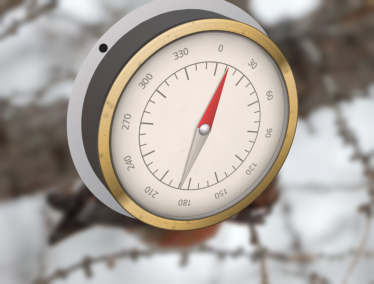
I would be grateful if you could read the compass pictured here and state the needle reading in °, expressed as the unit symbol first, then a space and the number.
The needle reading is ° 10
